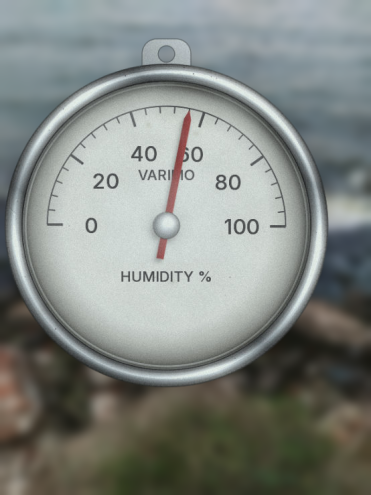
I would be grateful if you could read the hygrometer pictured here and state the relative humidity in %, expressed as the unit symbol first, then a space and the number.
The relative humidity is % 56
